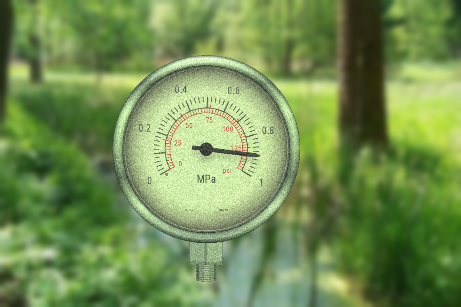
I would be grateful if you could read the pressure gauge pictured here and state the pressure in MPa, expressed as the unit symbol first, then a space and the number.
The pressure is MPa 0.9
